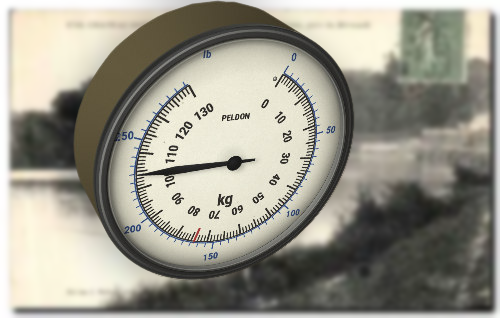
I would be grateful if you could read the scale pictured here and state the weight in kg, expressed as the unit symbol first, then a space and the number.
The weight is kg 105
